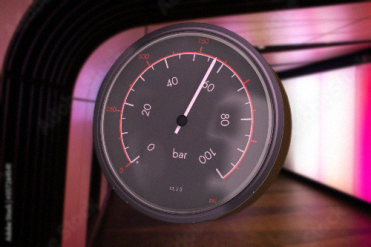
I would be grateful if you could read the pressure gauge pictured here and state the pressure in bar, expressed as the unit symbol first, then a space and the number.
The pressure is bar 57.5
